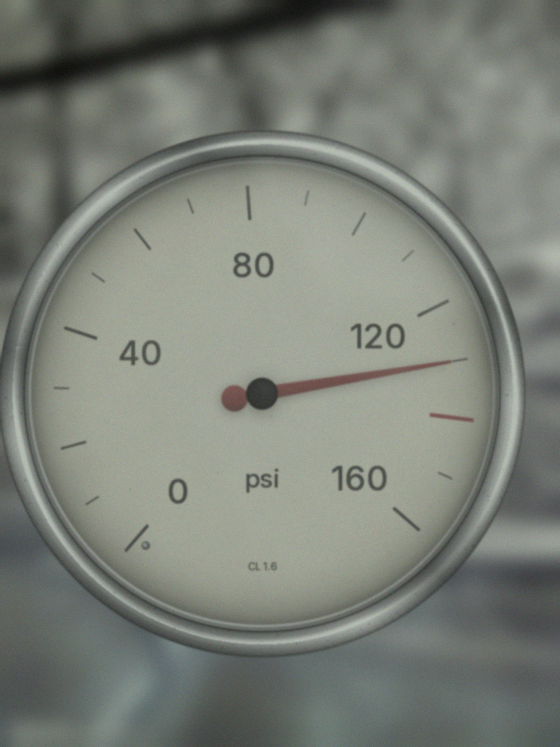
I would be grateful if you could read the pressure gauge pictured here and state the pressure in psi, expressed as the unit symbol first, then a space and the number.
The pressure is psi 130
